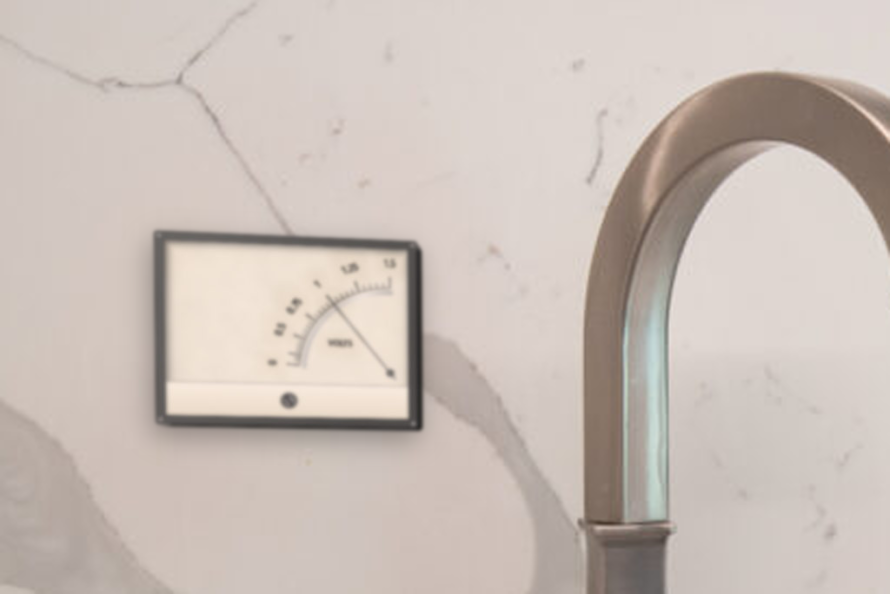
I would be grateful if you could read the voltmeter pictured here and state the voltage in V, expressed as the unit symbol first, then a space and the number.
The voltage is V 1
